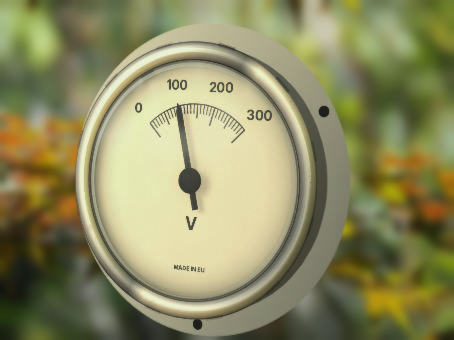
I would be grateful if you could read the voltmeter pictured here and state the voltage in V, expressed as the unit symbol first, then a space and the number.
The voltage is V 100
